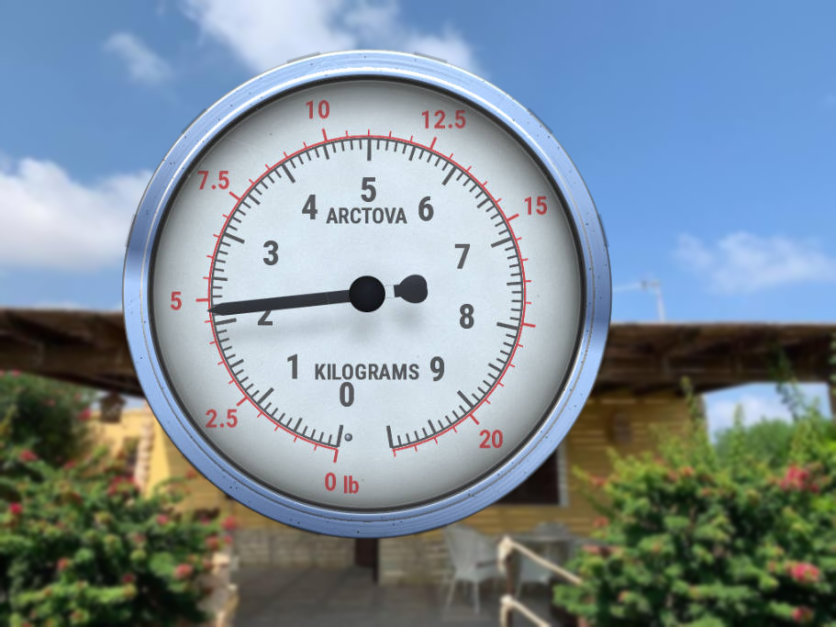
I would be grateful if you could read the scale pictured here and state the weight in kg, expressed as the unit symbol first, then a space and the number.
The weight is kg 2.15
